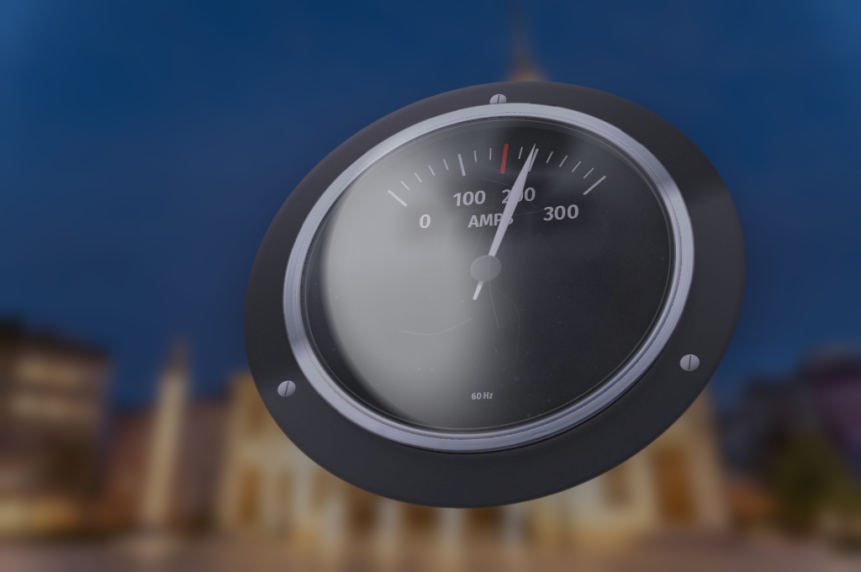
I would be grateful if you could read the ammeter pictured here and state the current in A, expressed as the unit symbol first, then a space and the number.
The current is A 200
